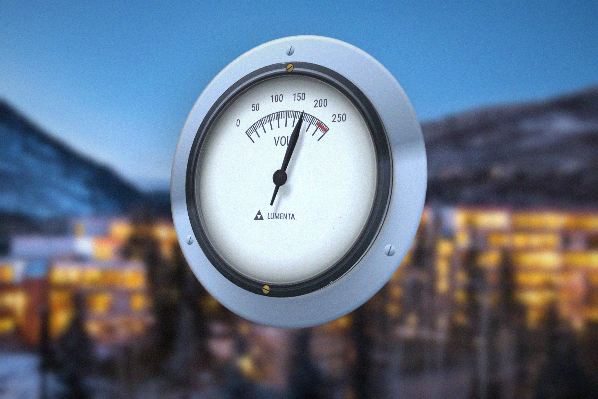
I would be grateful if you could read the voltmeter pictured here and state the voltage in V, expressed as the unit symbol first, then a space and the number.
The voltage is V 175
